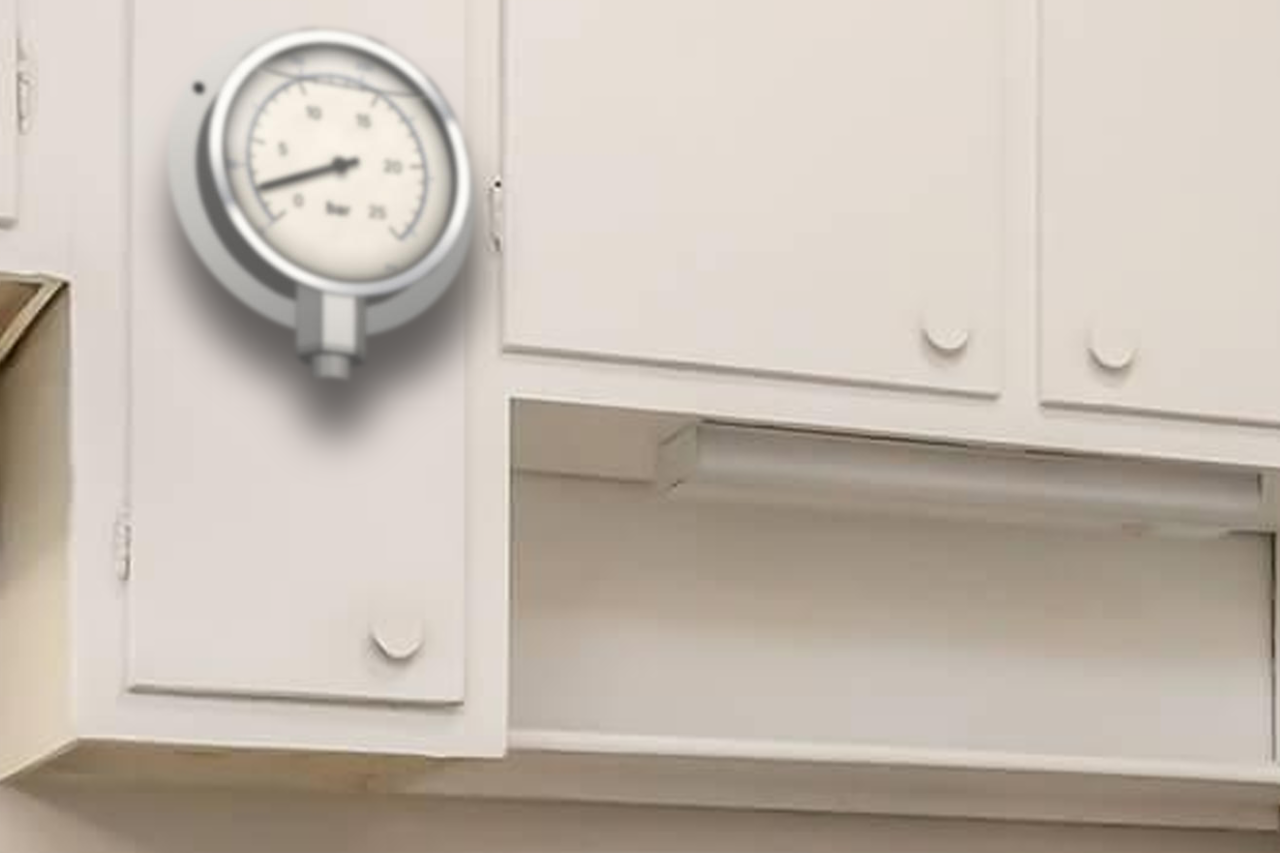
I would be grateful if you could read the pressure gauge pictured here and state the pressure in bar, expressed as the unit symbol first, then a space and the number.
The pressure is bar 2
